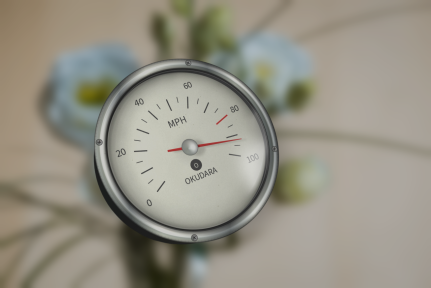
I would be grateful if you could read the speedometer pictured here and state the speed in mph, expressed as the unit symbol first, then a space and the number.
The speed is mph 92.5
